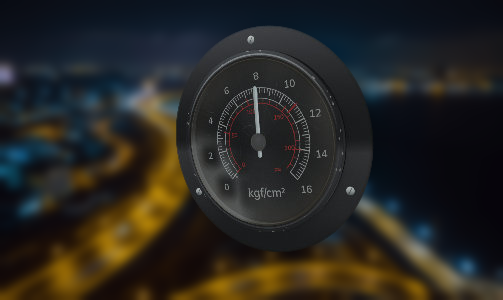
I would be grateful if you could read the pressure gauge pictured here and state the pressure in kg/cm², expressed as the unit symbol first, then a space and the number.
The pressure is kg/cm² 8
